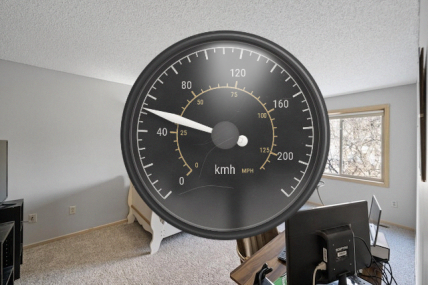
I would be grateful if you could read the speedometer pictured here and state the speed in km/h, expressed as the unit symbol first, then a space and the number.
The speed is km/h 52.5
